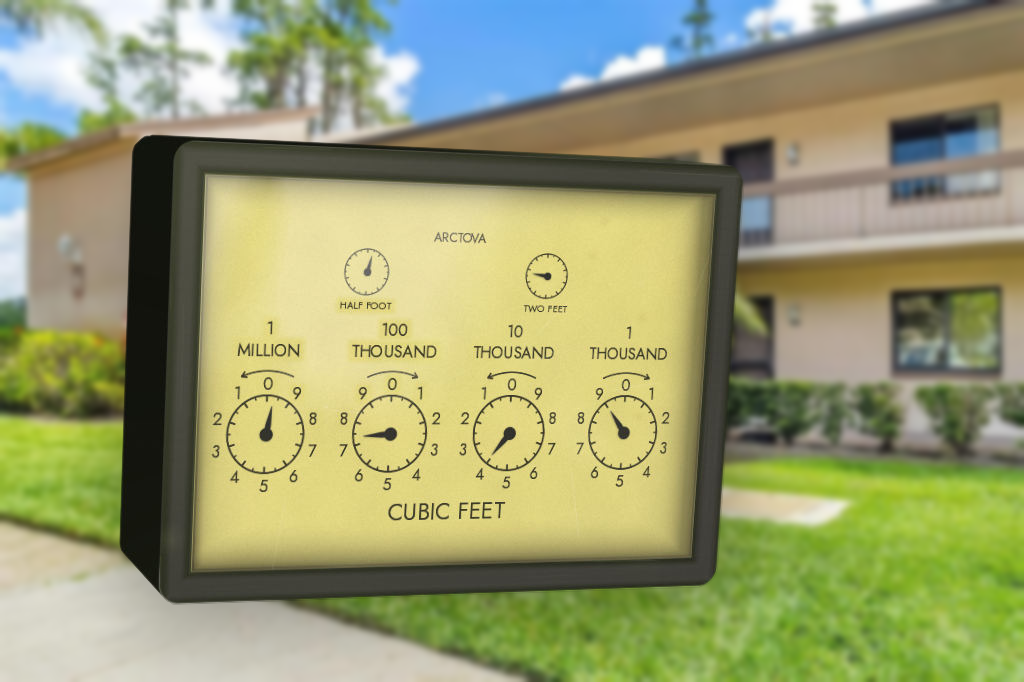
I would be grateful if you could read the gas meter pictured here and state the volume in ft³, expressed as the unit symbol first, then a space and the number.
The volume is ft³ 973900
